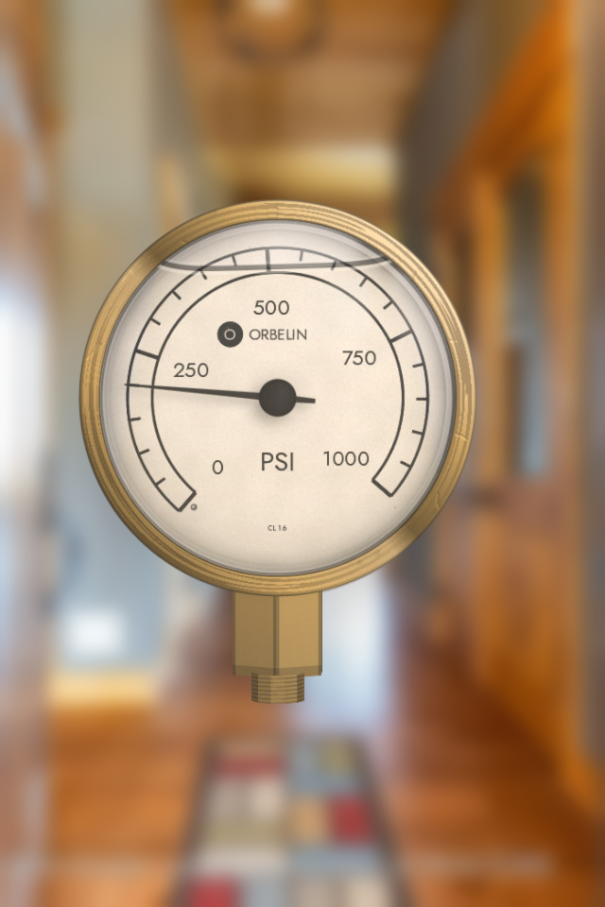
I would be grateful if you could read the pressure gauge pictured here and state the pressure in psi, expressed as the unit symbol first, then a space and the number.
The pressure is psi 200
